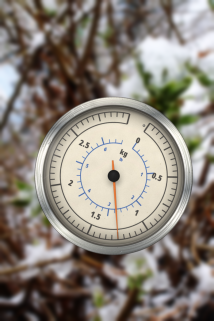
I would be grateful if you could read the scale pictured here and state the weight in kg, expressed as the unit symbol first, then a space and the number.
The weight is kg 1.25
